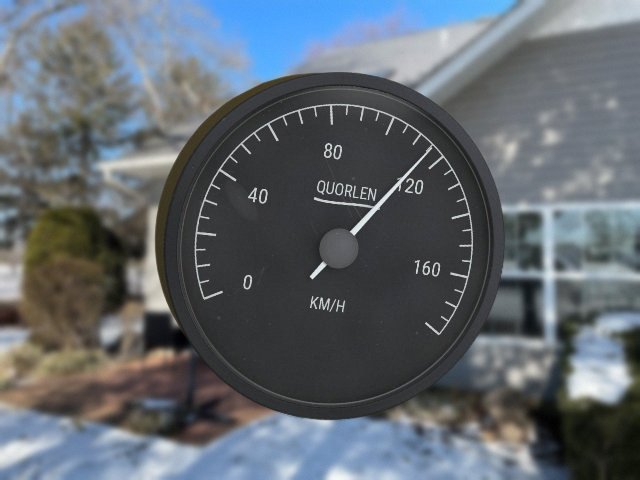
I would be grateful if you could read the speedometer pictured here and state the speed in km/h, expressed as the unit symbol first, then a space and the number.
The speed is km/h 115
